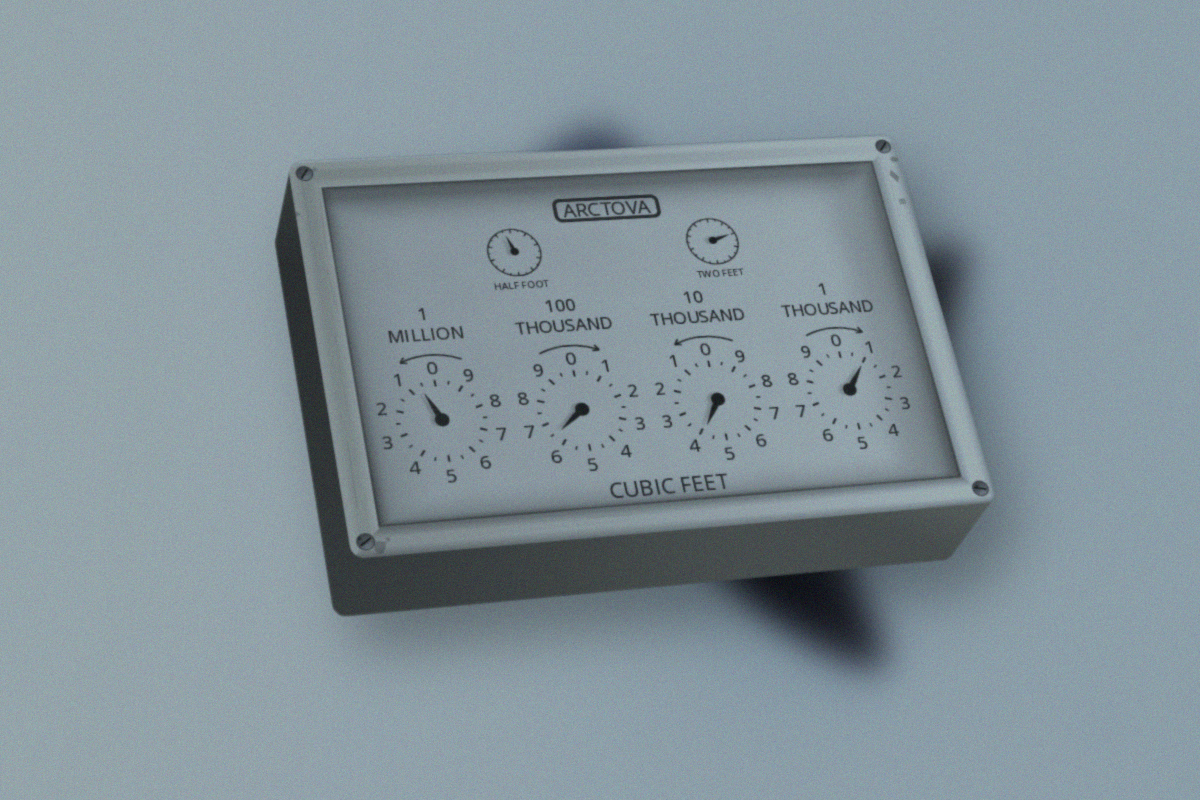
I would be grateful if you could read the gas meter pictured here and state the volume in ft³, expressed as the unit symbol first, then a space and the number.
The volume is ft³ 64100
